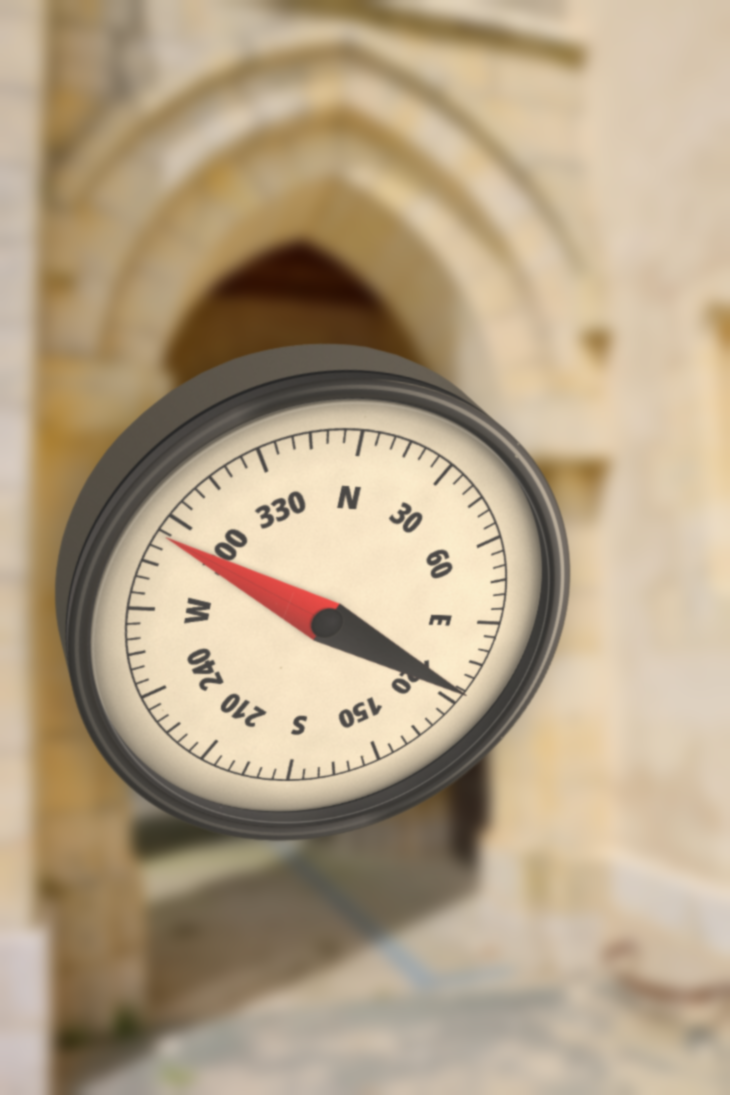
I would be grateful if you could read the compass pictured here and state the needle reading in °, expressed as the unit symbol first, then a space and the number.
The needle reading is ° 295
